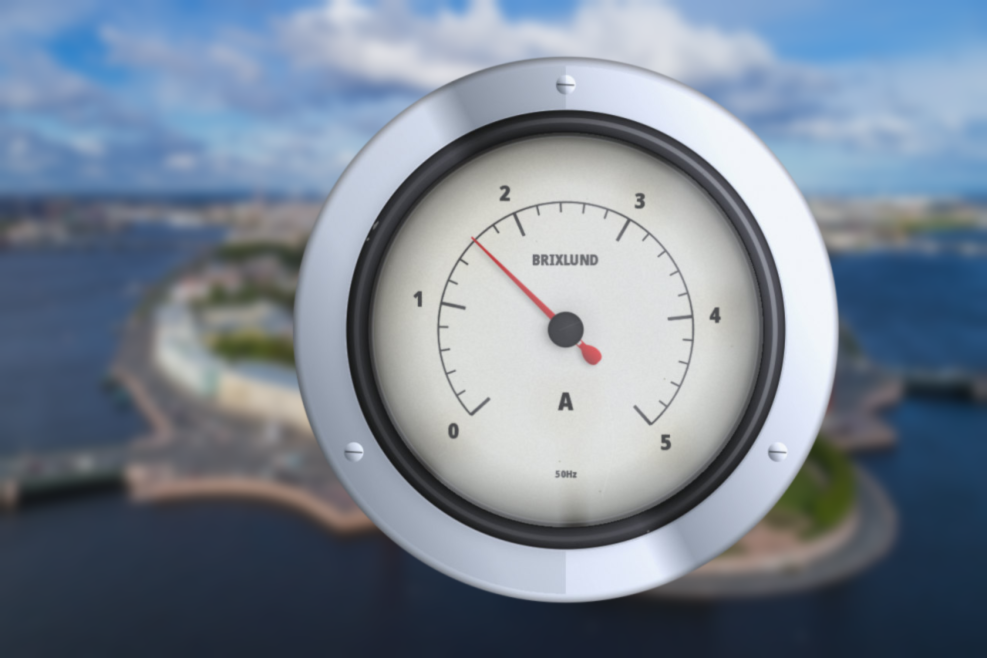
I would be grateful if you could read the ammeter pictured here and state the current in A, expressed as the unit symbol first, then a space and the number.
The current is A 1.6
